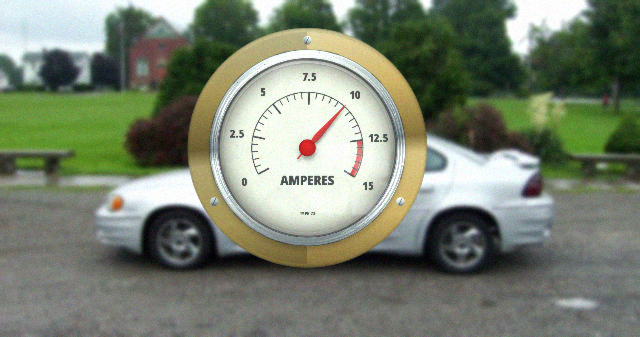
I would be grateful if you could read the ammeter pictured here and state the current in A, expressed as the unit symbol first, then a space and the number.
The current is A 10
